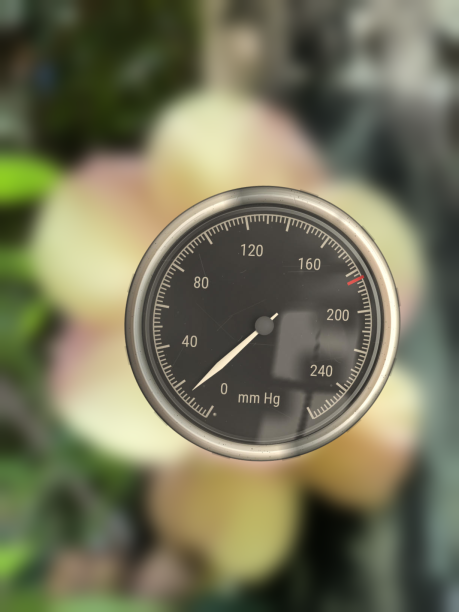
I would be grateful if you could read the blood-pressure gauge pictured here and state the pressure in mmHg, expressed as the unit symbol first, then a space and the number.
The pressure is mmHg 14
